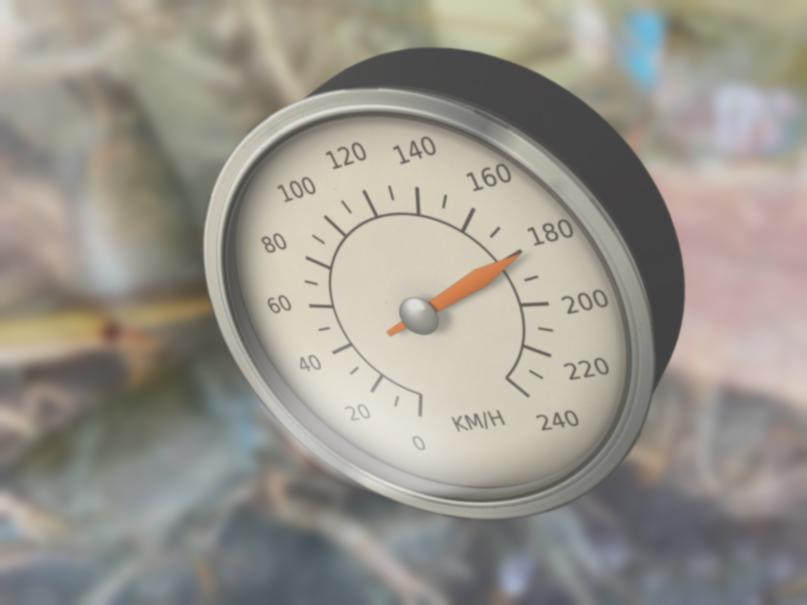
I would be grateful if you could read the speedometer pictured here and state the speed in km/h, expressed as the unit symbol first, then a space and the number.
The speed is km/h 180
